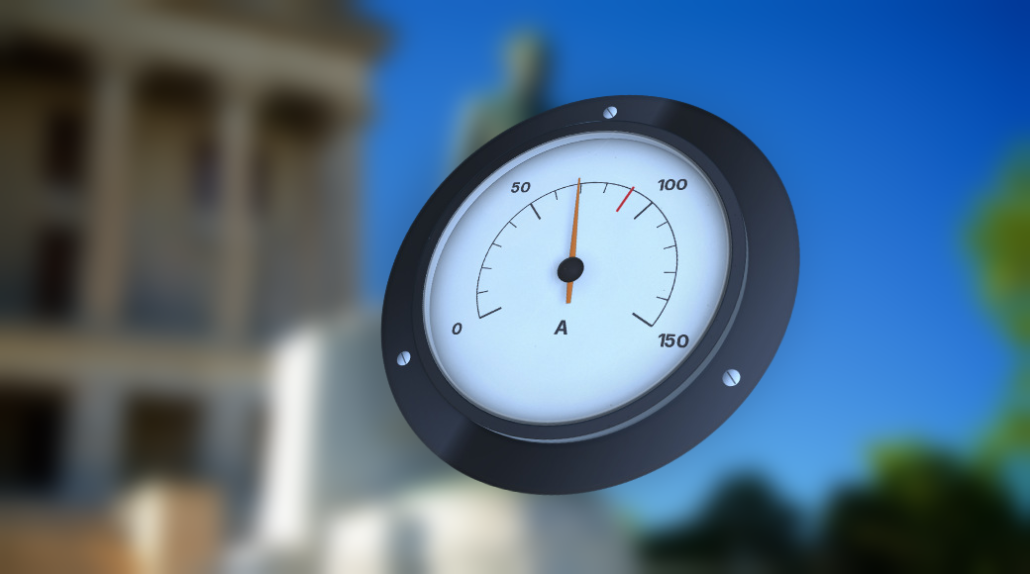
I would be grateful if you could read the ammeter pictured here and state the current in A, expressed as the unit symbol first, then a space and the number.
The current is A 70
